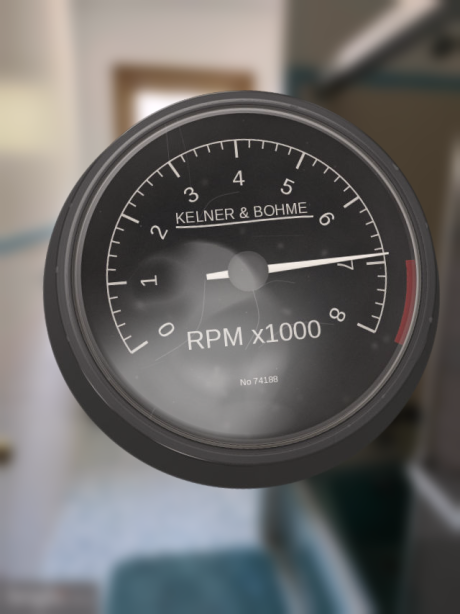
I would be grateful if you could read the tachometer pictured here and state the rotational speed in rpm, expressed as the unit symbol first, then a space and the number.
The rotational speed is rpm 6900
